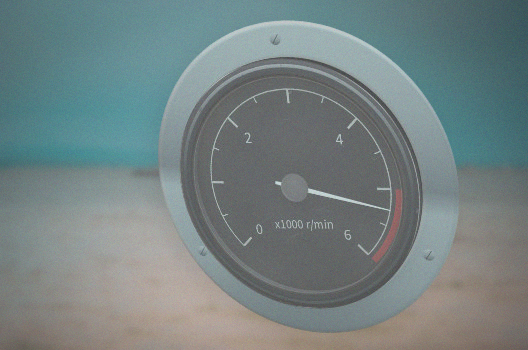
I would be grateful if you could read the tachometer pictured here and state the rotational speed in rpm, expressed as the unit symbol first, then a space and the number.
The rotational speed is rpm 5250
